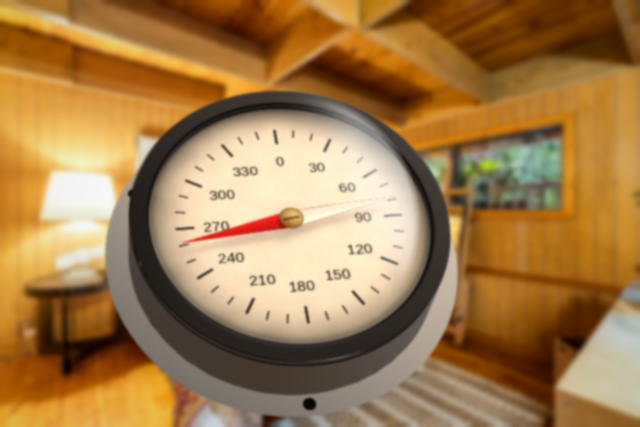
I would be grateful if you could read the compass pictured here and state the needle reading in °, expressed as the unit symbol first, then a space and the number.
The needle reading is ° 260
